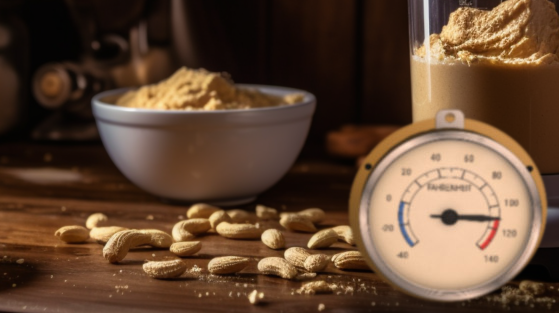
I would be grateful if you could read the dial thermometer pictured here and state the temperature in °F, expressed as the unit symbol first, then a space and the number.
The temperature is °F 110
